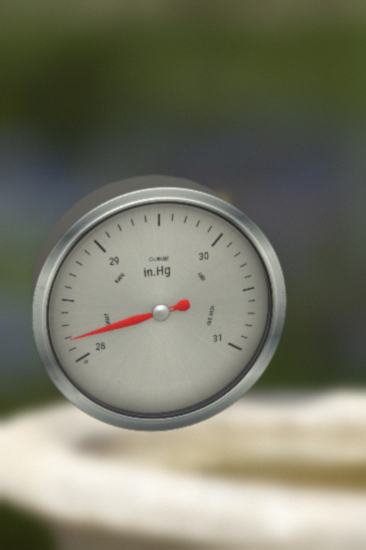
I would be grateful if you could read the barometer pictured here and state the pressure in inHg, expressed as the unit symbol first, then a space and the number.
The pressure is inHg 28.2
